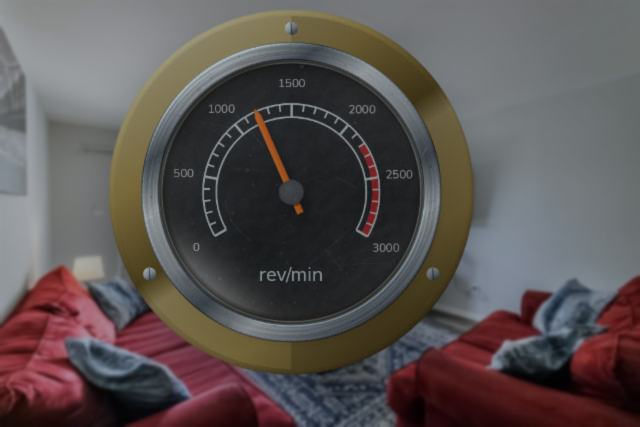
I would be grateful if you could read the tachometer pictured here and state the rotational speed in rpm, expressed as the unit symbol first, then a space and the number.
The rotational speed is rpm 1200
